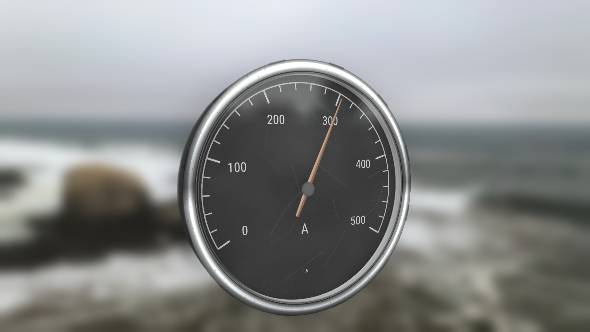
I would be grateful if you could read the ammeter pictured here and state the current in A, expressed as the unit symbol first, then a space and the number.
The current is A 300
